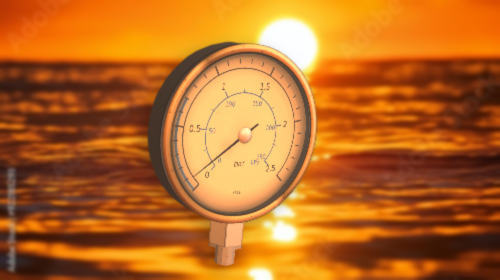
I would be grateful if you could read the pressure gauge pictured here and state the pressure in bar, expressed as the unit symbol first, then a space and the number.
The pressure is bar 0.1
